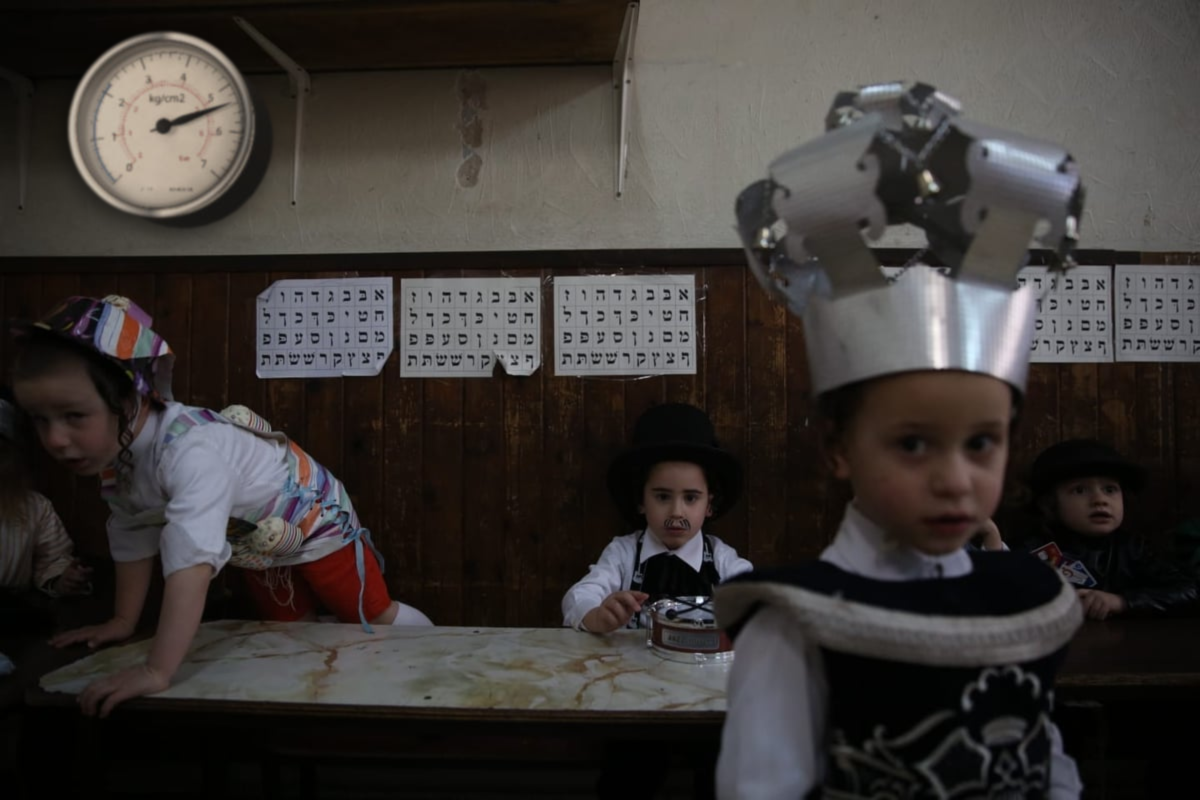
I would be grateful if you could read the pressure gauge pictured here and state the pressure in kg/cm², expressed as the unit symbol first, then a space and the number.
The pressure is kg/cm² 5.4
